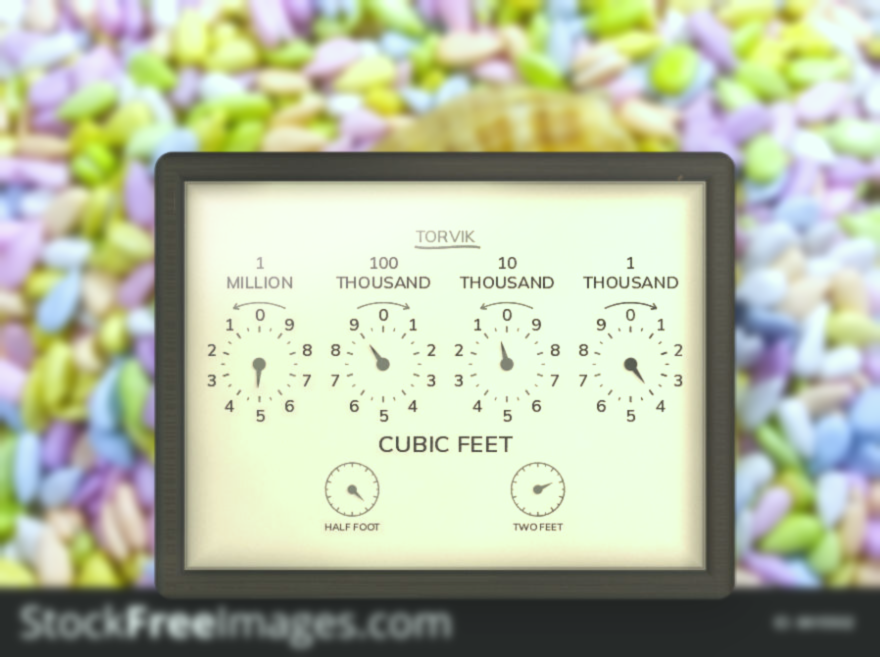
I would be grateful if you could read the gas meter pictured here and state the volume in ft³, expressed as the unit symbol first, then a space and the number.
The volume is ft³ 490400
